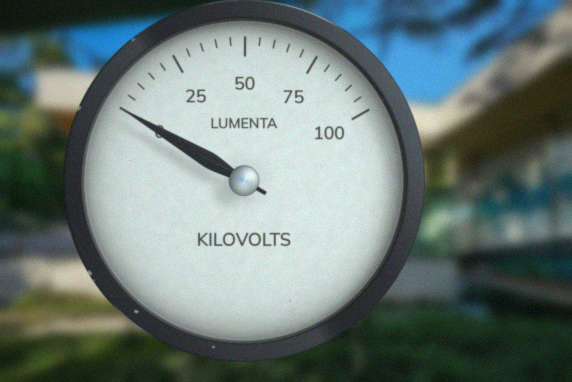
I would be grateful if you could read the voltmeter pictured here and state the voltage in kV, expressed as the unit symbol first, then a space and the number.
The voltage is kV 0
